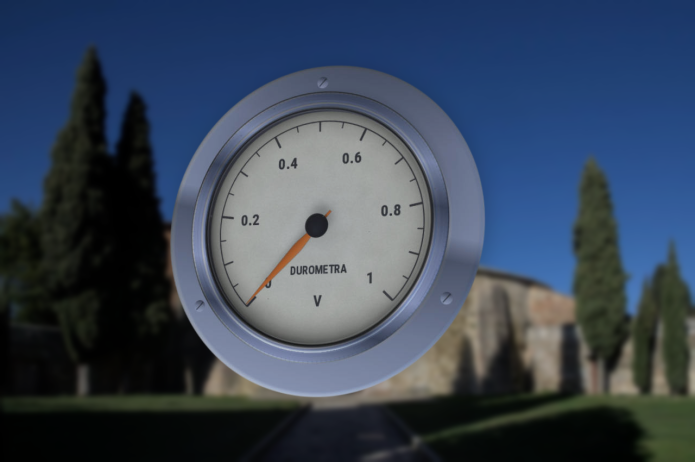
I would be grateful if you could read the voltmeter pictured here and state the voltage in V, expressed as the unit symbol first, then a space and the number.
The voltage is V 0
